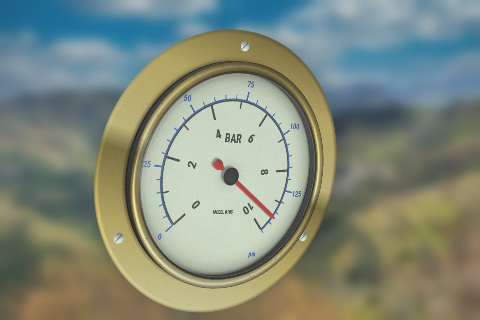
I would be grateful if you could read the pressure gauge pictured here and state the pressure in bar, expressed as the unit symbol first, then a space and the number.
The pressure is bar 9.5
